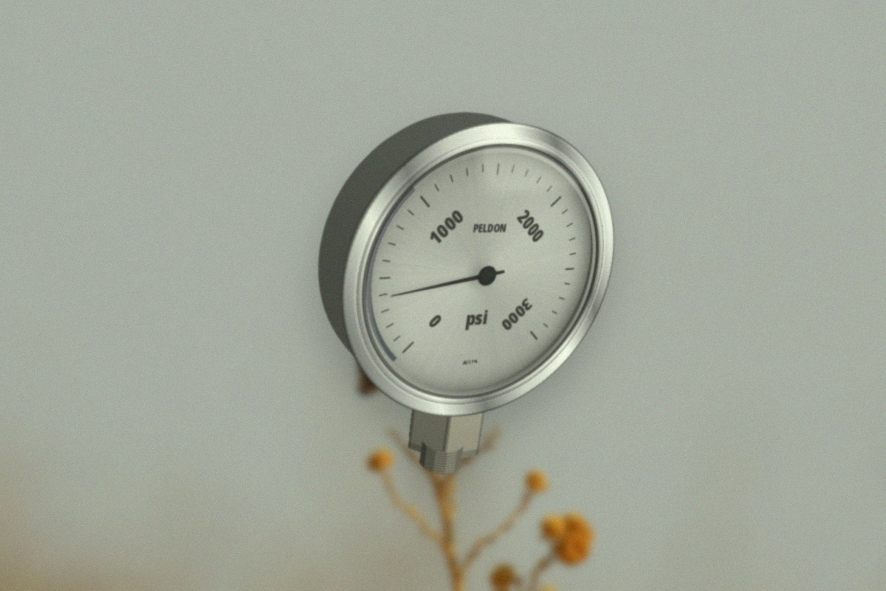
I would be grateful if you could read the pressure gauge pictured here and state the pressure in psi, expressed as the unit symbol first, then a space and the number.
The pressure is psi 400
